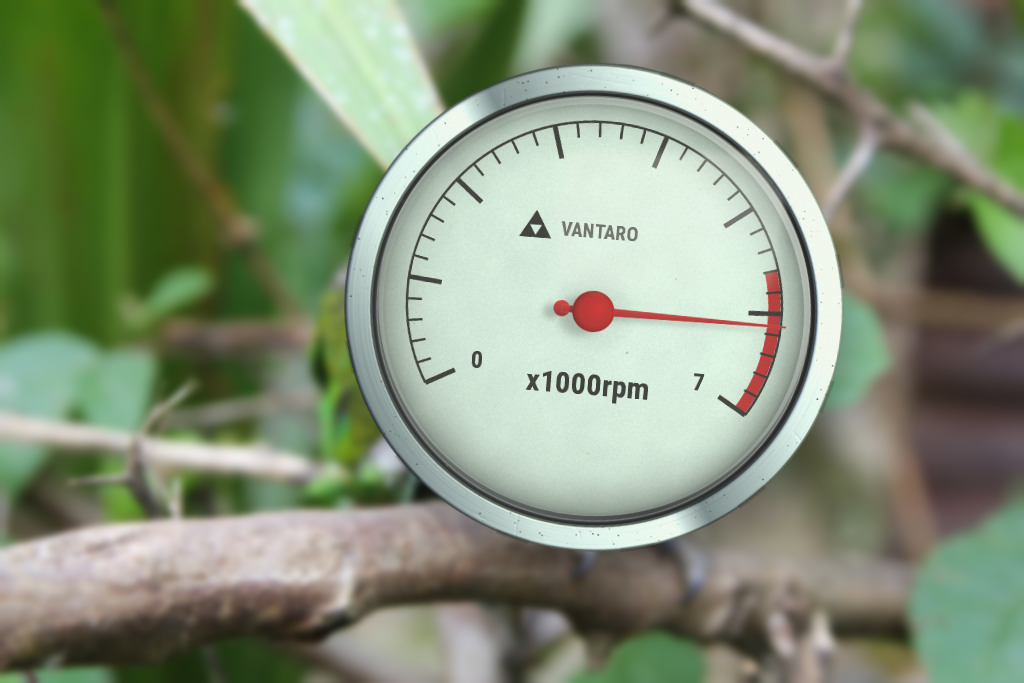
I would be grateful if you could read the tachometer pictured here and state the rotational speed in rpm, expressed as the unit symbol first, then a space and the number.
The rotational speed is rpm 6100
